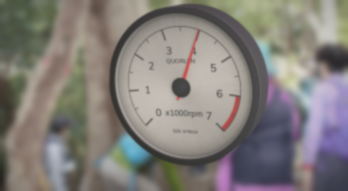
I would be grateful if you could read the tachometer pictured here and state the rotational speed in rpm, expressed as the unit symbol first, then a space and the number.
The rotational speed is rpm 4000
